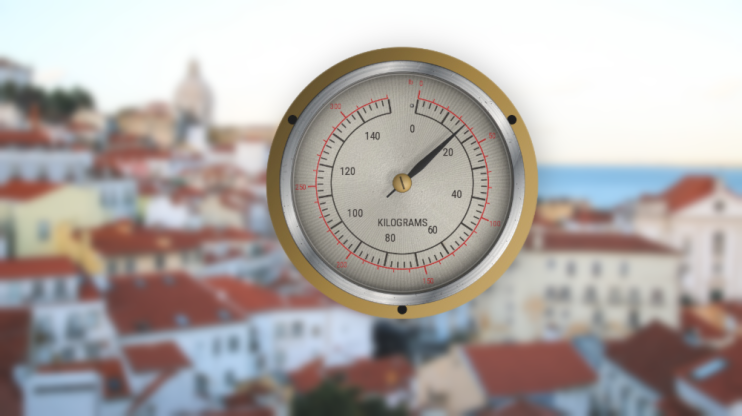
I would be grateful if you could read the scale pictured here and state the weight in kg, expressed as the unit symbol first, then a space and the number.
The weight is kg 16
